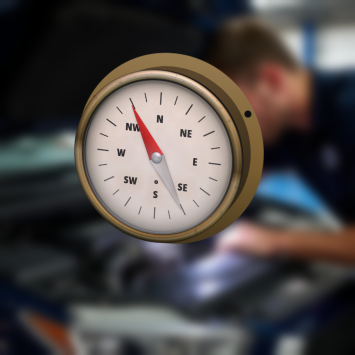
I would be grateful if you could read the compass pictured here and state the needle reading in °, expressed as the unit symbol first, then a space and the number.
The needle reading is ° 330
